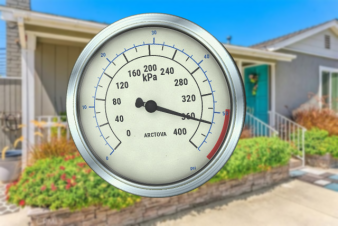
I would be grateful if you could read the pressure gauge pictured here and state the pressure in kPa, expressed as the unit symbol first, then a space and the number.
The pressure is kPa 360
